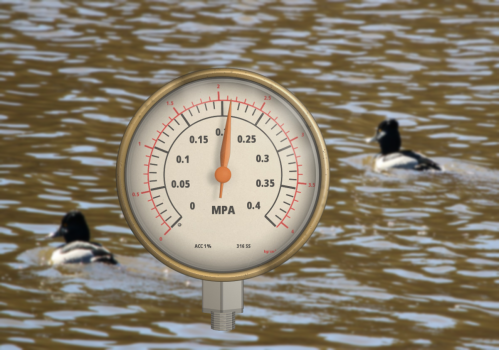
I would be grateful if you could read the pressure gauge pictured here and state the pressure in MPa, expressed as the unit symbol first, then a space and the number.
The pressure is MPa 0.21
